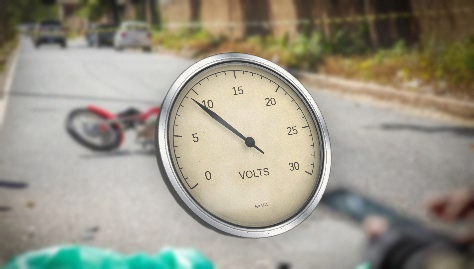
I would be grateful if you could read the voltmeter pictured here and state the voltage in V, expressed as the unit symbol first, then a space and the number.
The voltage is V 9
